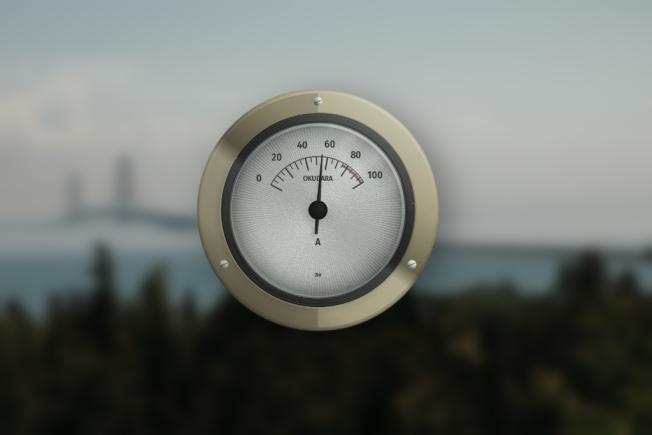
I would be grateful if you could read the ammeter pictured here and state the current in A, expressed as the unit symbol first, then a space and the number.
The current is A 55
